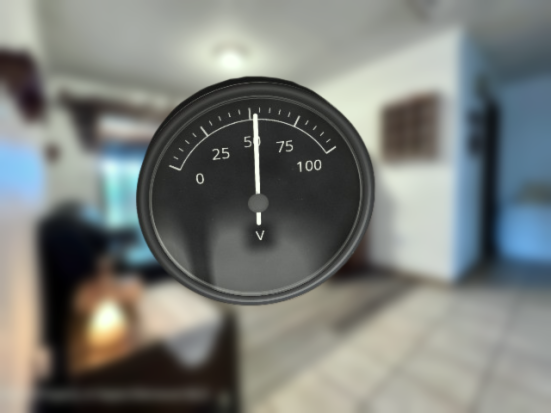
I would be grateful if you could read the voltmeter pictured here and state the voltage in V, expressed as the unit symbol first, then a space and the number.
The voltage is V 52.5
